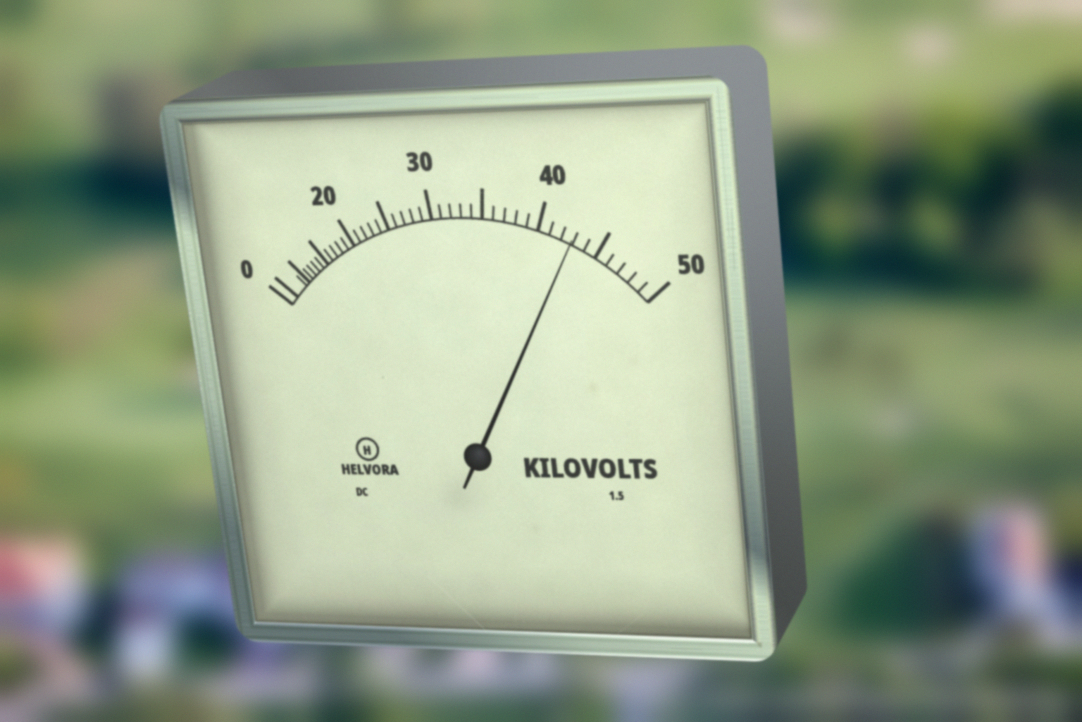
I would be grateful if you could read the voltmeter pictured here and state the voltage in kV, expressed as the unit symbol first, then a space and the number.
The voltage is kV 43
